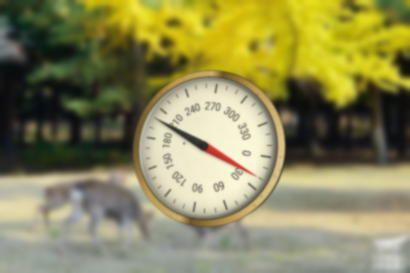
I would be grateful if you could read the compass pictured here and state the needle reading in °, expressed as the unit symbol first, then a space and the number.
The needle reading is ° 20
